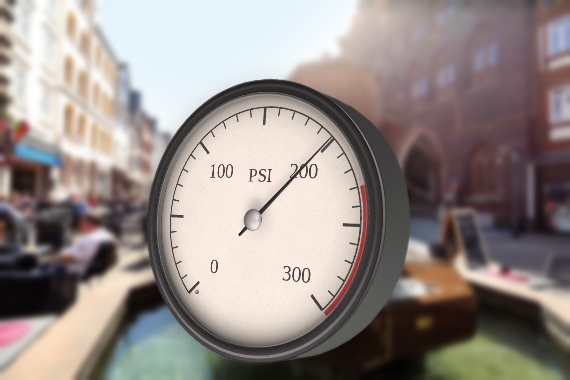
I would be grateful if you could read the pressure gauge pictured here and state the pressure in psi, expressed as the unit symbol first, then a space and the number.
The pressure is psi 200
